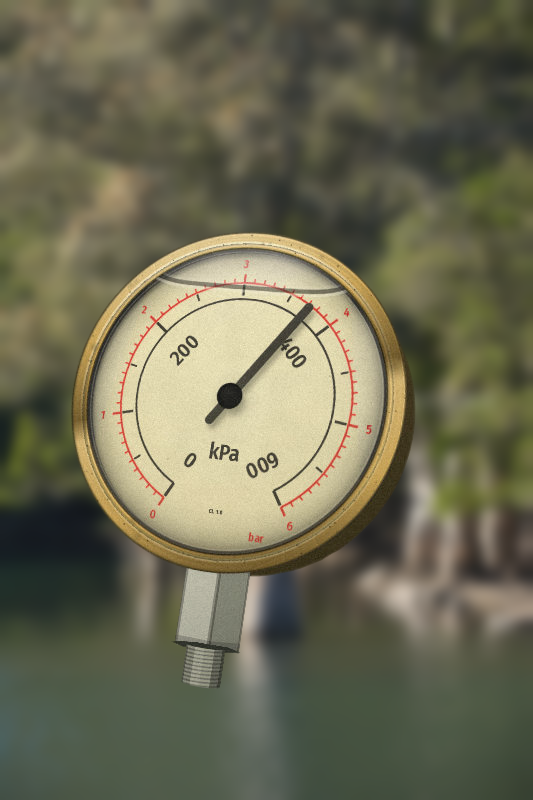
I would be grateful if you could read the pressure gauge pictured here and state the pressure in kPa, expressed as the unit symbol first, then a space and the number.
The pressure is kPa 375
